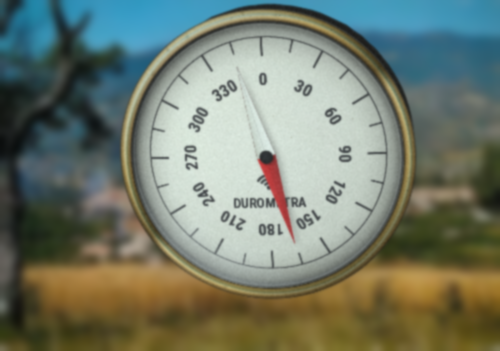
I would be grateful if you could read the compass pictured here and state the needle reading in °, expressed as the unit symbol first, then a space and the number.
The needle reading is ° 165
